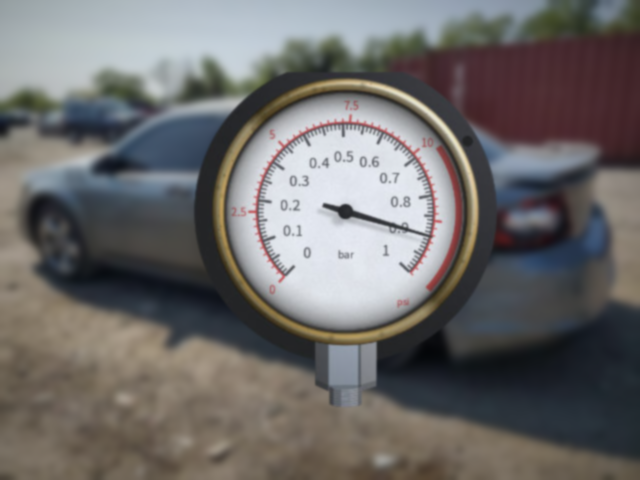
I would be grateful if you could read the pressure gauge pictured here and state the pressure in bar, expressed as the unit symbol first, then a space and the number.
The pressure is bar 0.9
